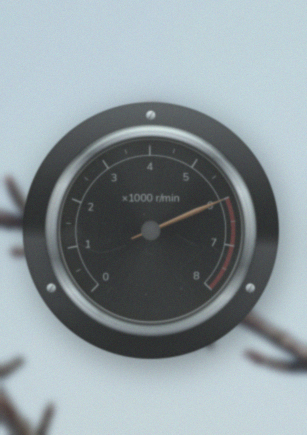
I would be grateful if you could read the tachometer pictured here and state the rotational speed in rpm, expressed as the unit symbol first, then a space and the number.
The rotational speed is rpm 6000
